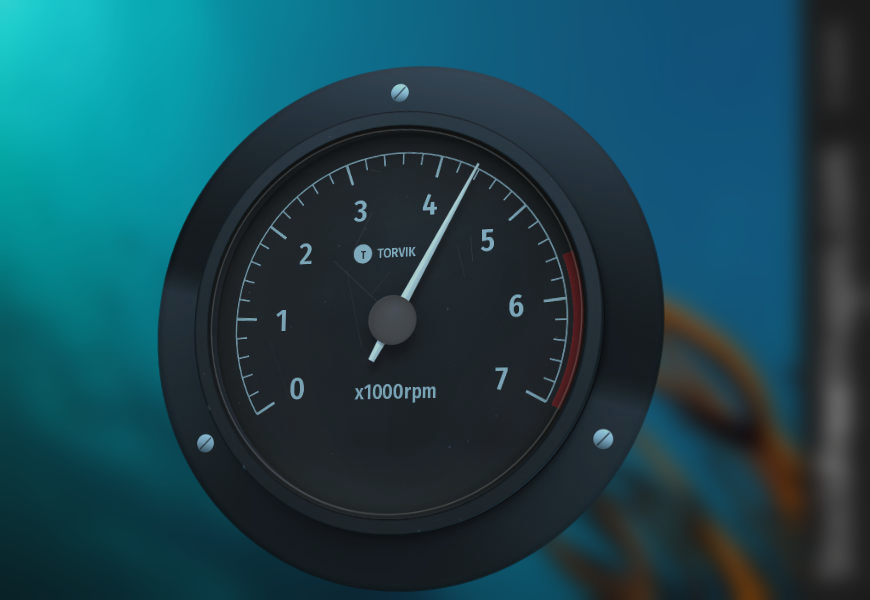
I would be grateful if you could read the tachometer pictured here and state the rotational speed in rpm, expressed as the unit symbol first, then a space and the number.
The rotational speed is rpm 4400
